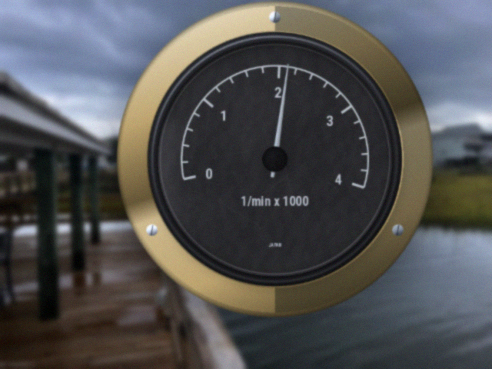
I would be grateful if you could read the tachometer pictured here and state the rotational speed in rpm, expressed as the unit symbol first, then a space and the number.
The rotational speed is rpm 2100
